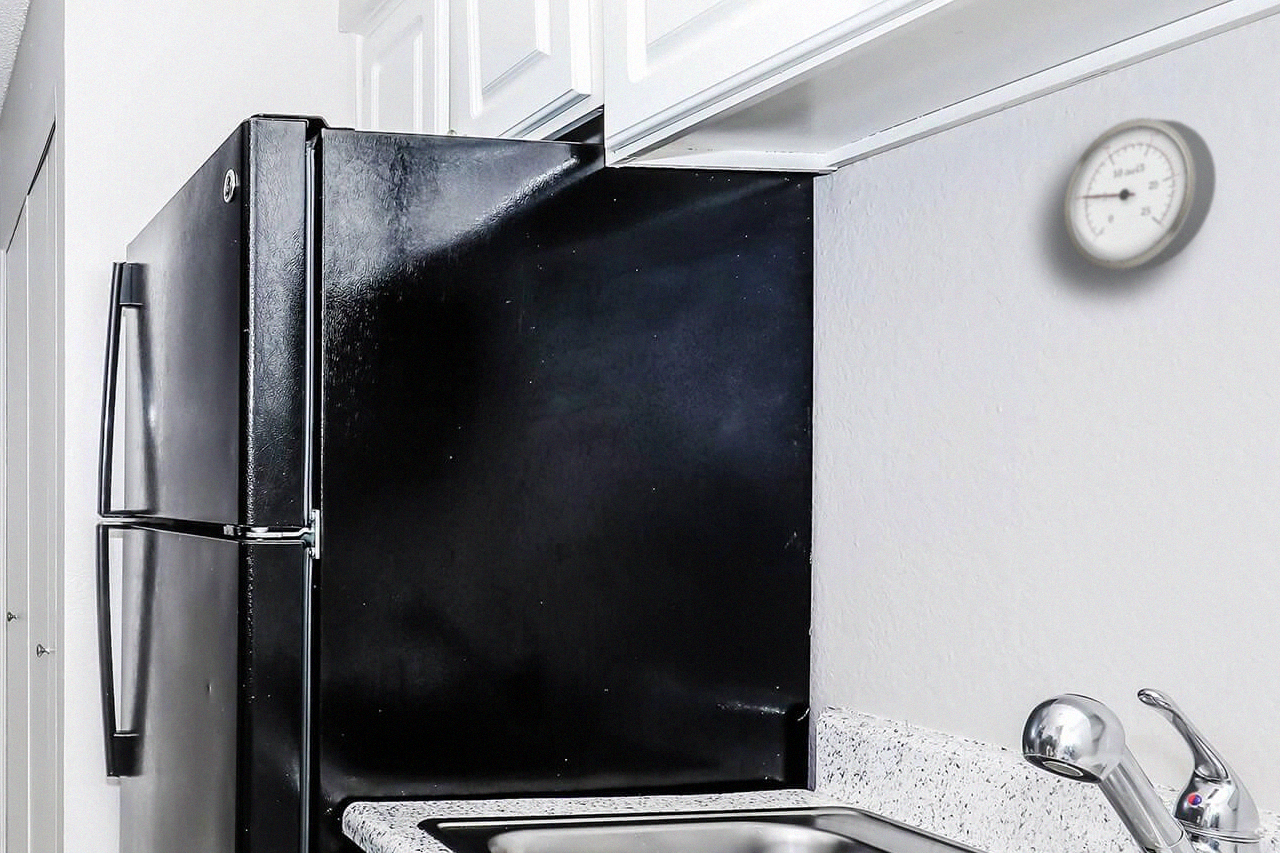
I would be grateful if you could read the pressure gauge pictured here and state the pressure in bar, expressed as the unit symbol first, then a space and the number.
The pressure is bar 5
